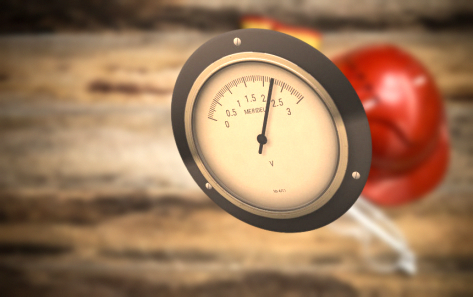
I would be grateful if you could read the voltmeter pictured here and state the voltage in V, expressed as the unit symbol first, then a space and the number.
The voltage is V 2.25
